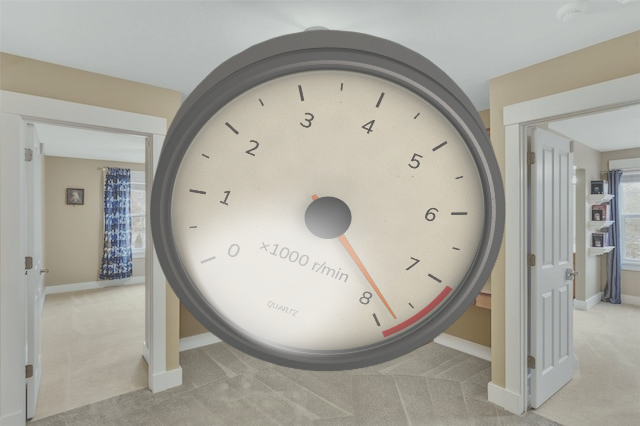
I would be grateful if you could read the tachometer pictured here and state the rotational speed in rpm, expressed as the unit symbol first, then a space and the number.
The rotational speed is rpm 7750
